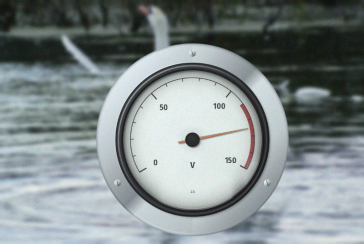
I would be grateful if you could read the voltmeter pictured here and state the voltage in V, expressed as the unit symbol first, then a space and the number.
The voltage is V 125
